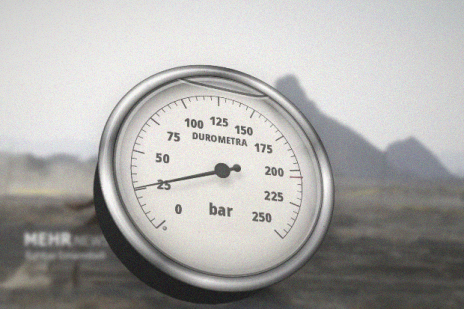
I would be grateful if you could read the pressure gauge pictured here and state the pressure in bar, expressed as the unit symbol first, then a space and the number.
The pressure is bar 25
